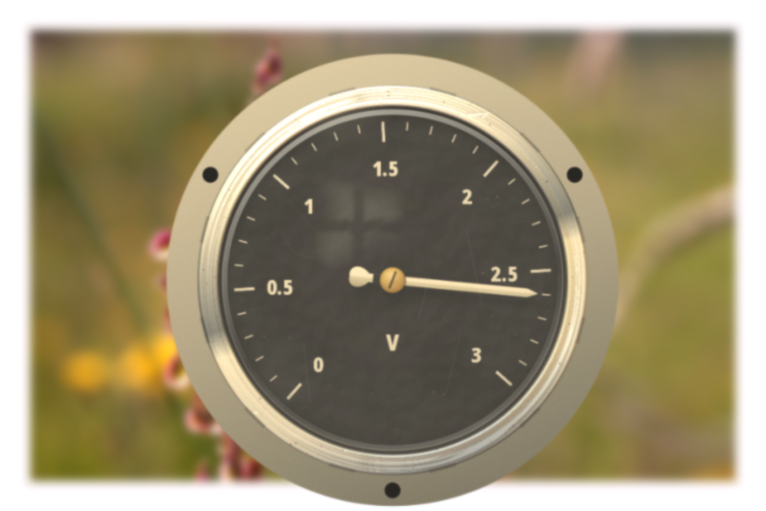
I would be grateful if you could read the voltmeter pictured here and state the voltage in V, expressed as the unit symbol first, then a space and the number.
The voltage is V 2.6
